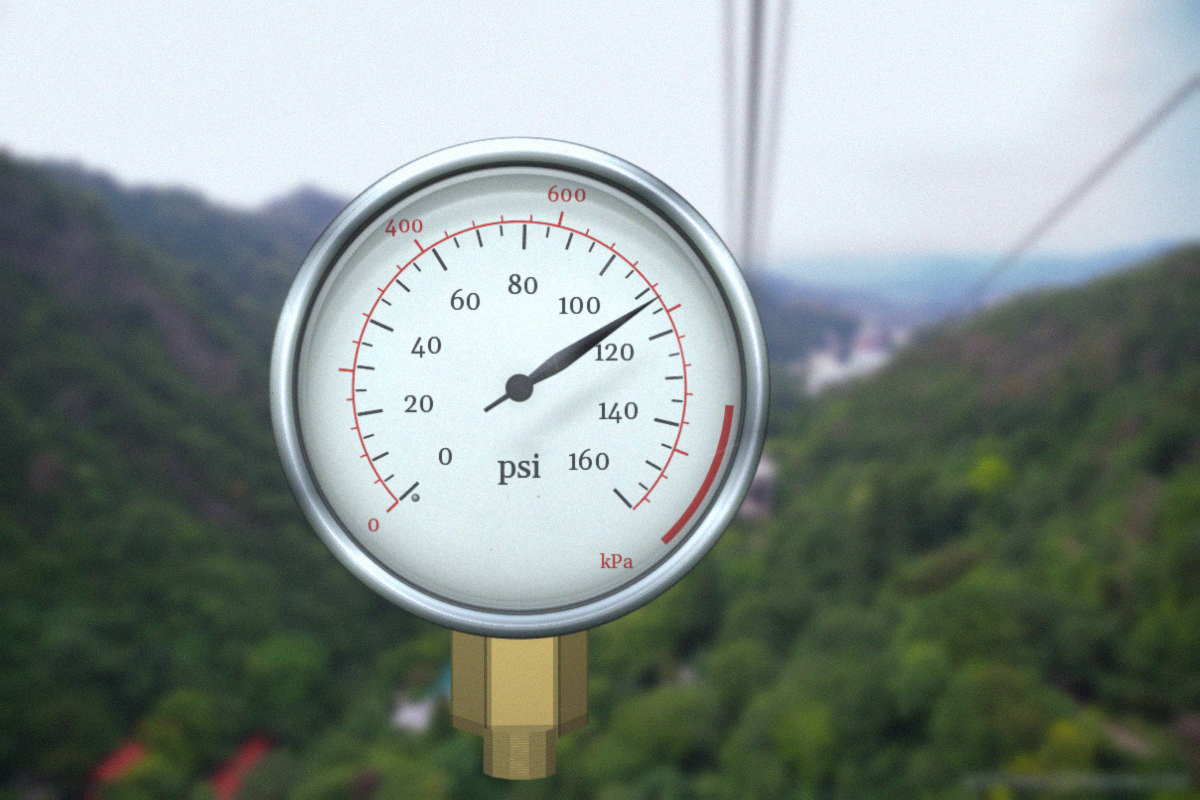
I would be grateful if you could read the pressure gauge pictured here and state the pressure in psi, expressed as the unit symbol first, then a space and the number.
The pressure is psi 112.5
